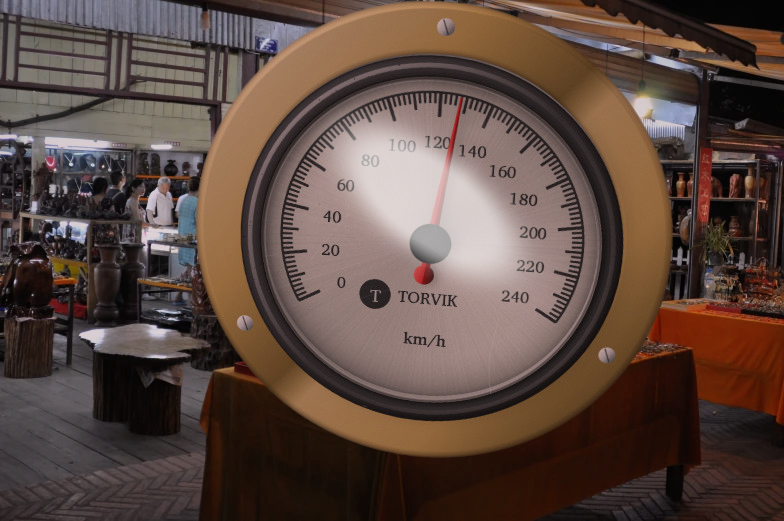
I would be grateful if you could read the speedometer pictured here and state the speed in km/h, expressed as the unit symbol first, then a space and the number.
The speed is km/h 128
